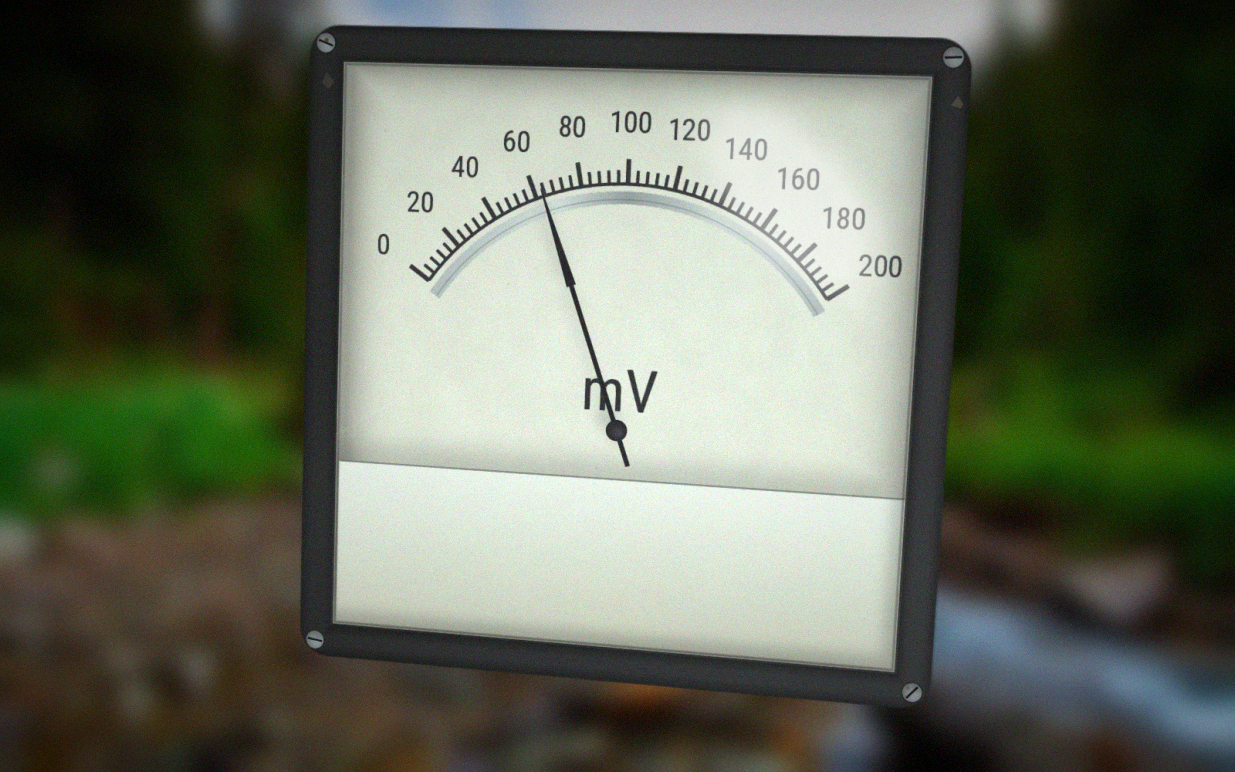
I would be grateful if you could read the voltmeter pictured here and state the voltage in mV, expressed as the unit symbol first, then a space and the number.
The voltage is mV 64
